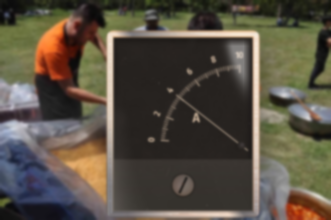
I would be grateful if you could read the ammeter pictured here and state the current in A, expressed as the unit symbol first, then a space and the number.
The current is A 4
